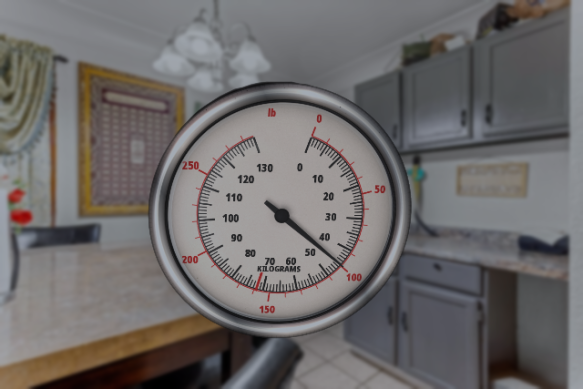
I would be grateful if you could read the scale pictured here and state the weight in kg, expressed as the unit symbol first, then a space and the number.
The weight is kg 45
